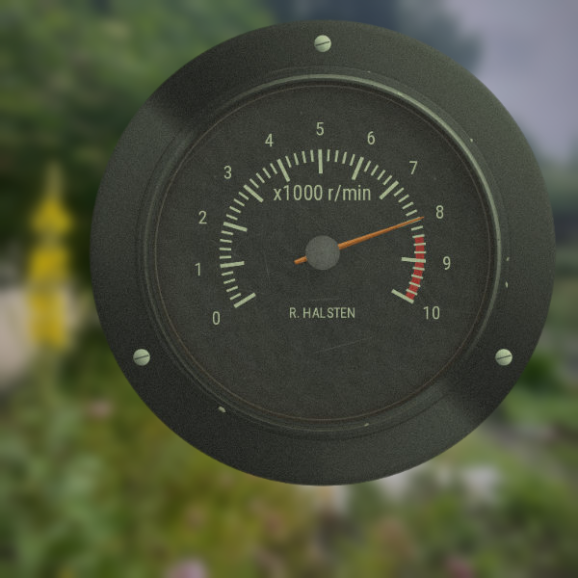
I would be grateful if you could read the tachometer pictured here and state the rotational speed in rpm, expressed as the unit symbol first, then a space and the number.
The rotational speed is rpm 8000
